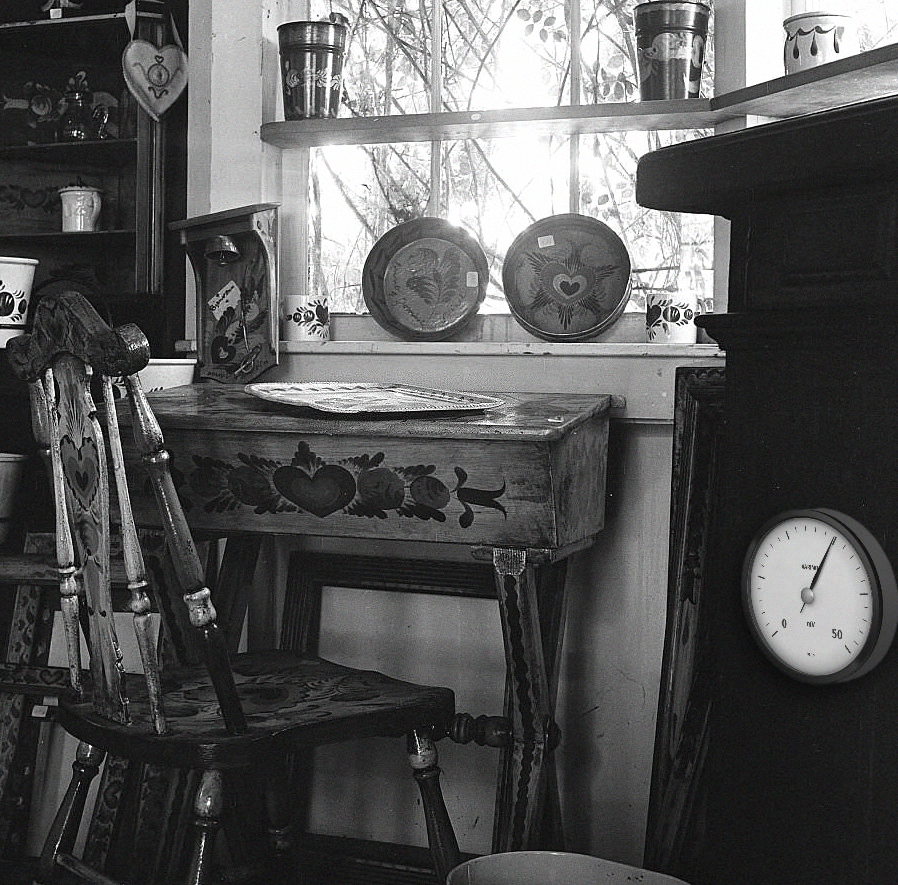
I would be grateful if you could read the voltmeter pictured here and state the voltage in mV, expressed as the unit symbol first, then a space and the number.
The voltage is mV 30
